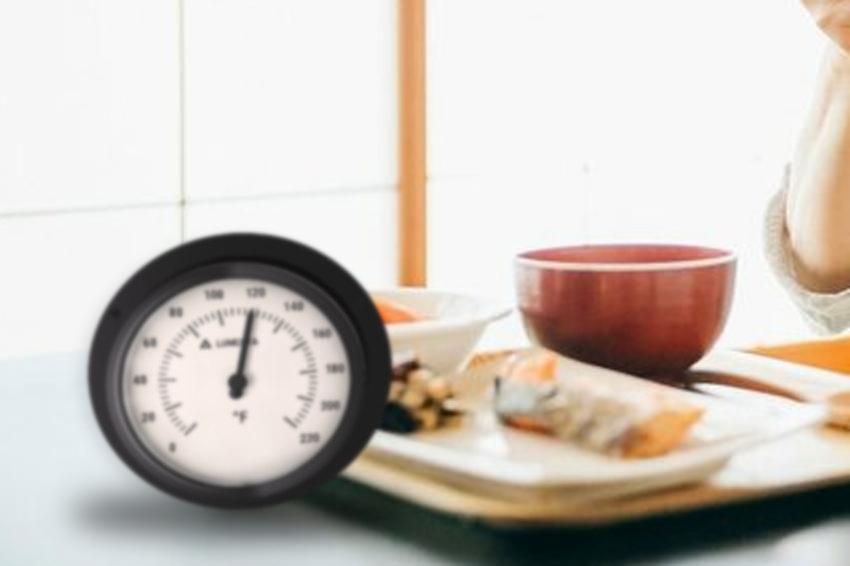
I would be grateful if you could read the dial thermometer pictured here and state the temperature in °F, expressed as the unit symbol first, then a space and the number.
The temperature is °F 120
